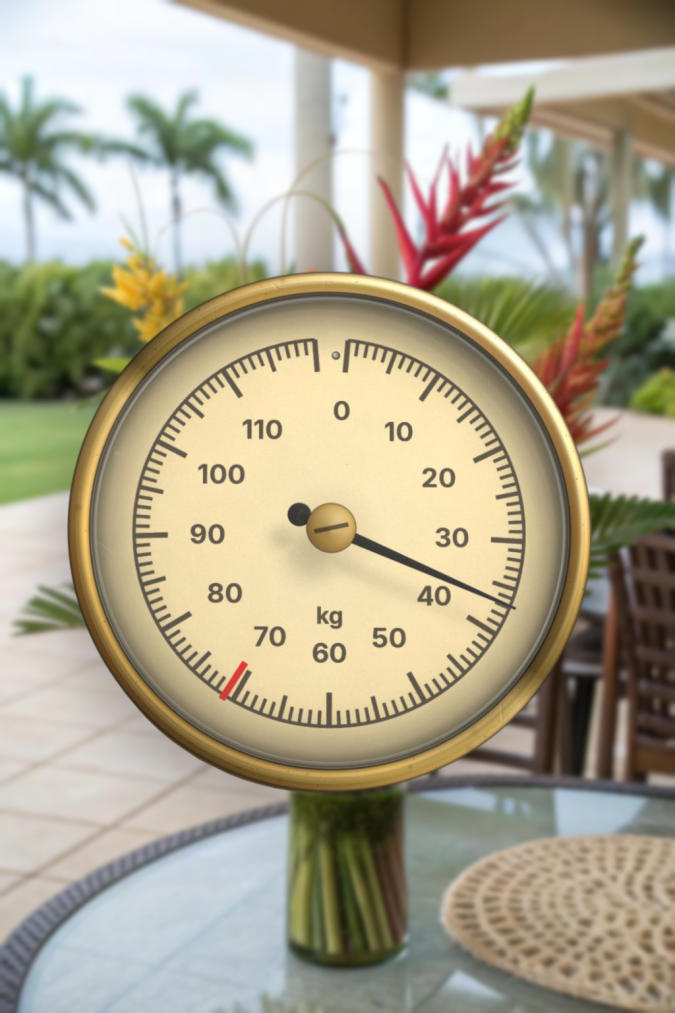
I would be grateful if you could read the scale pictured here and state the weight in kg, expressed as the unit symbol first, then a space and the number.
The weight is kg 37
